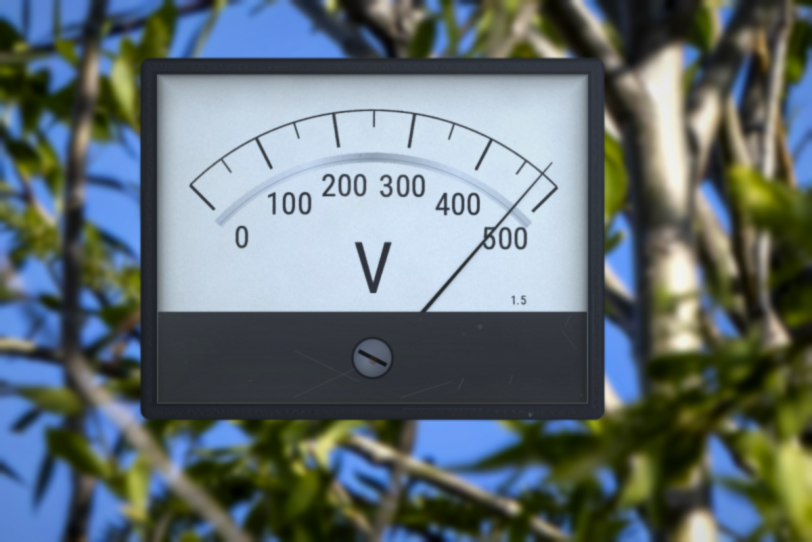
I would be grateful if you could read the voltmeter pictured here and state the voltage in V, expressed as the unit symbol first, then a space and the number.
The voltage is V 475
